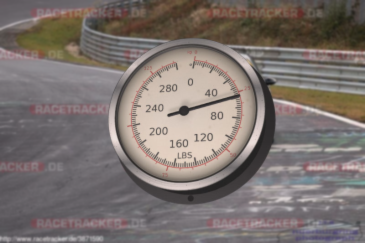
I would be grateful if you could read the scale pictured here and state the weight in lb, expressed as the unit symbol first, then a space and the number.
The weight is lb 60
